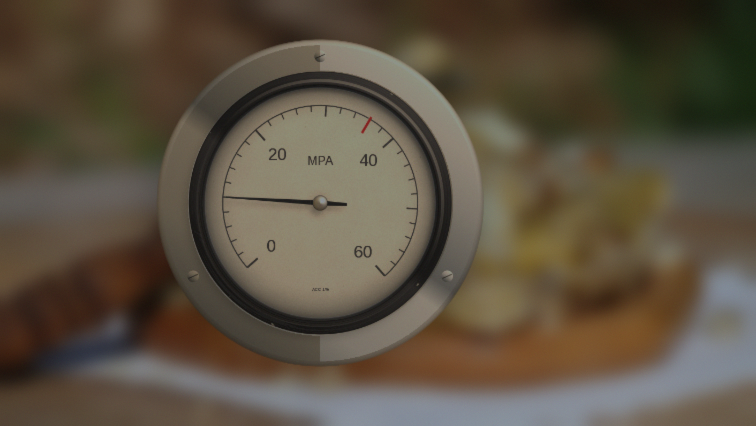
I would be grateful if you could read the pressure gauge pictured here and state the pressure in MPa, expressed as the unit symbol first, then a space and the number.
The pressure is MPa 10
